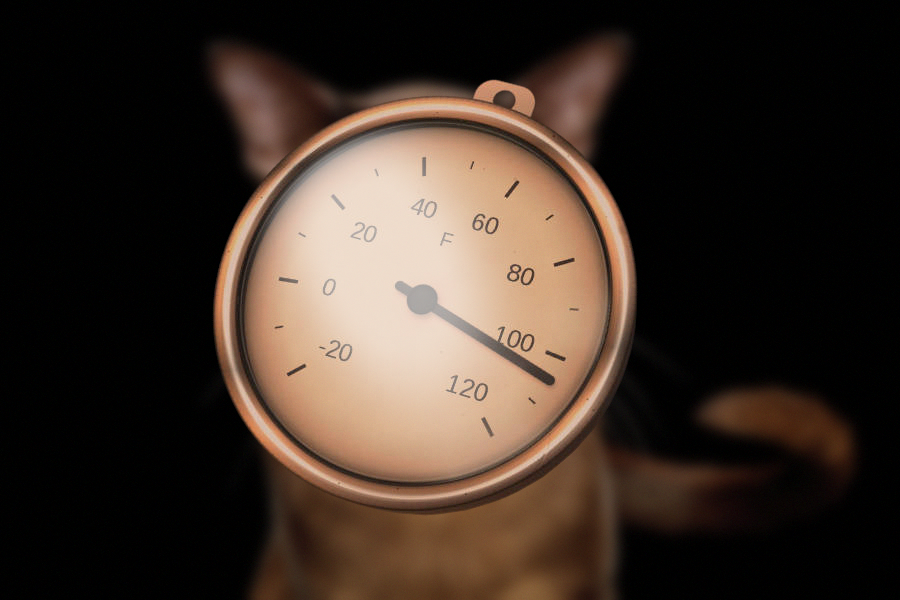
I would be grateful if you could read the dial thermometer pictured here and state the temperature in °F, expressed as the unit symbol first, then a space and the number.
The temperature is °F 105
